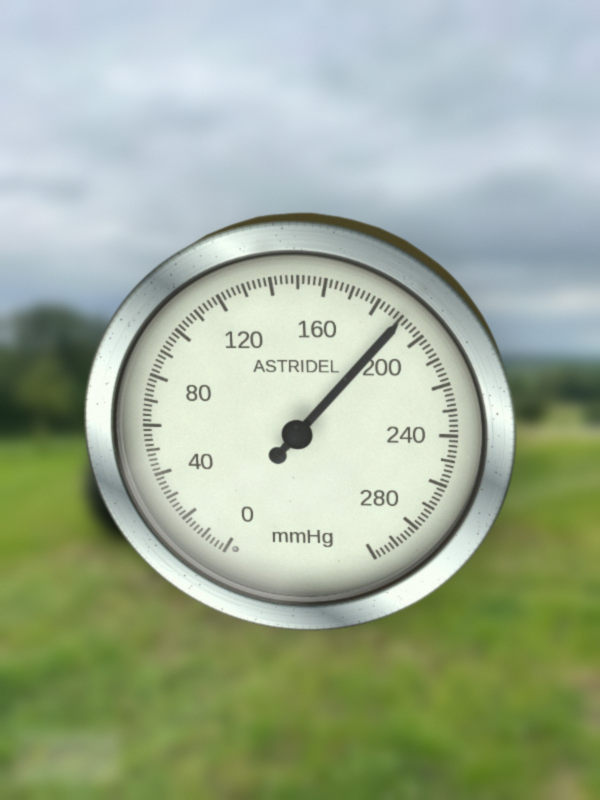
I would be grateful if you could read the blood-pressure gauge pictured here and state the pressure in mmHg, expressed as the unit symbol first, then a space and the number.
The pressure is mmHg 190
